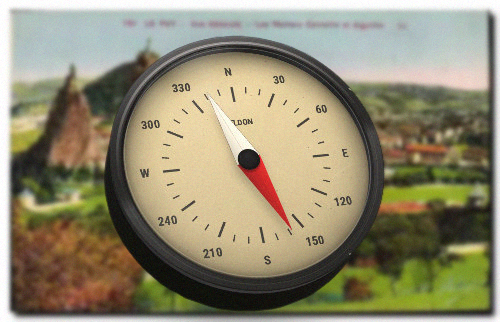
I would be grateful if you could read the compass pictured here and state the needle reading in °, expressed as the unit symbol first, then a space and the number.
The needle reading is ° 160
